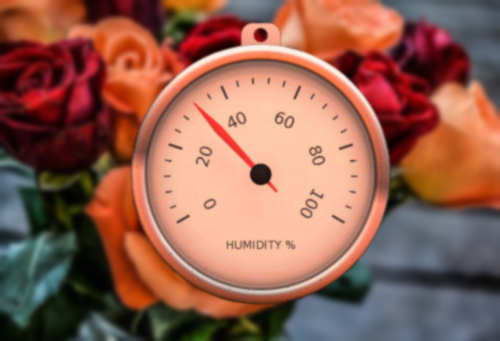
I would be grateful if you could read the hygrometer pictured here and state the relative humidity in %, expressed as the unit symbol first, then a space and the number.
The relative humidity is % 32
